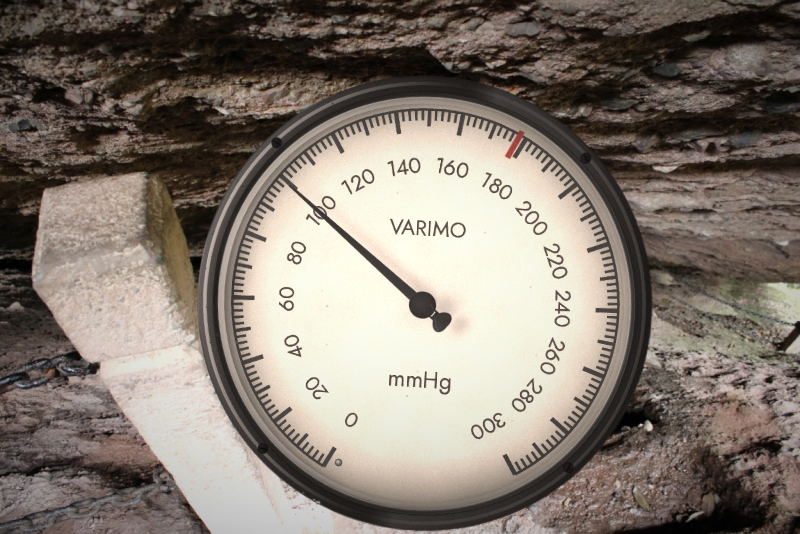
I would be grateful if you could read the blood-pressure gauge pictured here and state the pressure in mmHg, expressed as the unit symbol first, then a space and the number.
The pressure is mmHg 100
